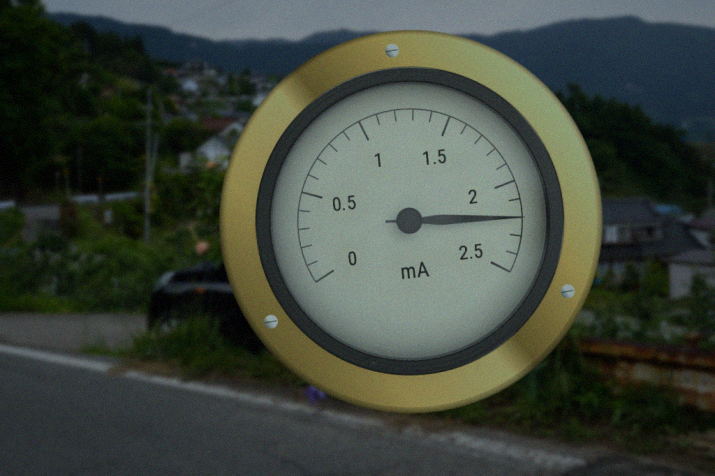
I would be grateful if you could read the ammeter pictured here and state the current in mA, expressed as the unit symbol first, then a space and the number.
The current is mA 2.2
